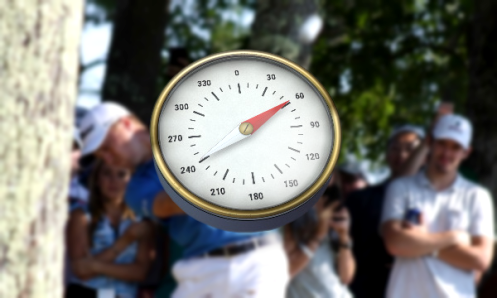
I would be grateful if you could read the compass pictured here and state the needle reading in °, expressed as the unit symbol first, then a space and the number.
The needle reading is ° 60
